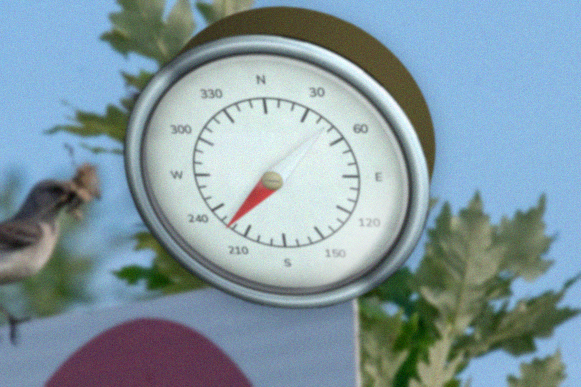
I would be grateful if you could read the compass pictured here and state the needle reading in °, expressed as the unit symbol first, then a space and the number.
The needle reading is ° 225
